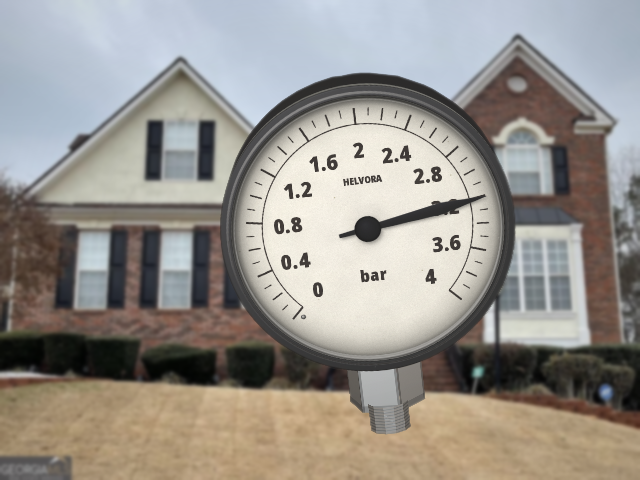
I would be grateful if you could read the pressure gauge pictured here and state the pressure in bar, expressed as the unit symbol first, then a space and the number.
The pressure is bar 3.2
